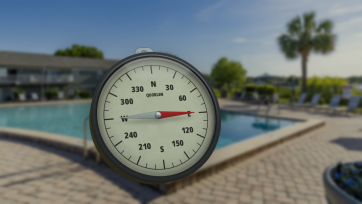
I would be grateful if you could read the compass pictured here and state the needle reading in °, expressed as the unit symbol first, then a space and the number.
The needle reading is ° 90
